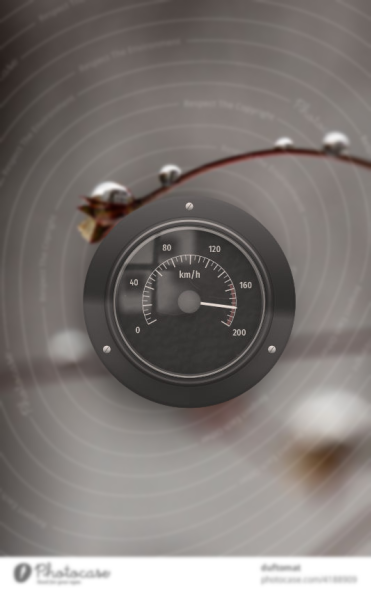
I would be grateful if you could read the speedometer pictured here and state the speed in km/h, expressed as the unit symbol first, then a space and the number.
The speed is km/h 180
